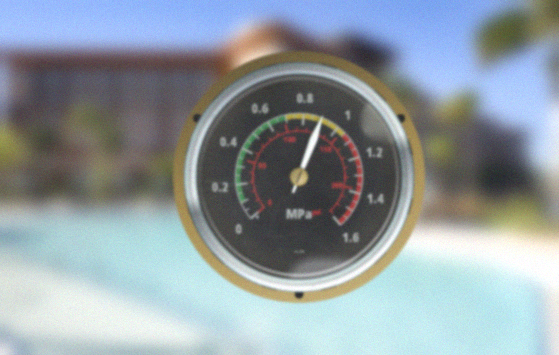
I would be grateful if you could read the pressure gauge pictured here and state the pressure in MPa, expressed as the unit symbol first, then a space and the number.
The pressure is MPa 0.9
